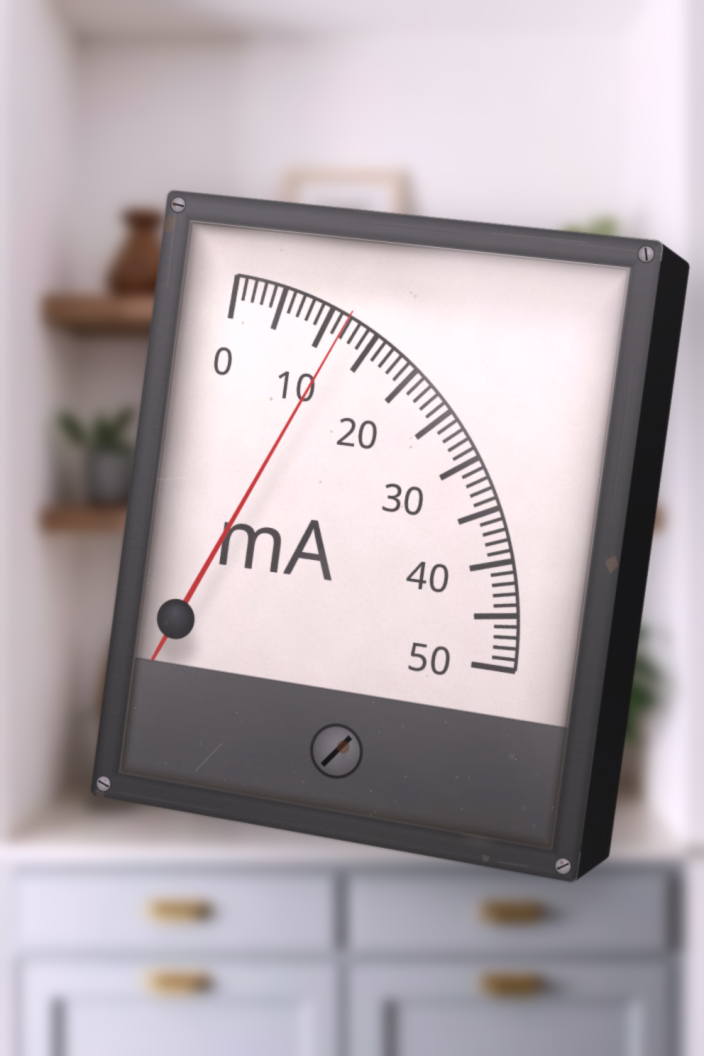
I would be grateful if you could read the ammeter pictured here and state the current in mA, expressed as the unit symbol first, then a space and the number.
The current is mA 12
